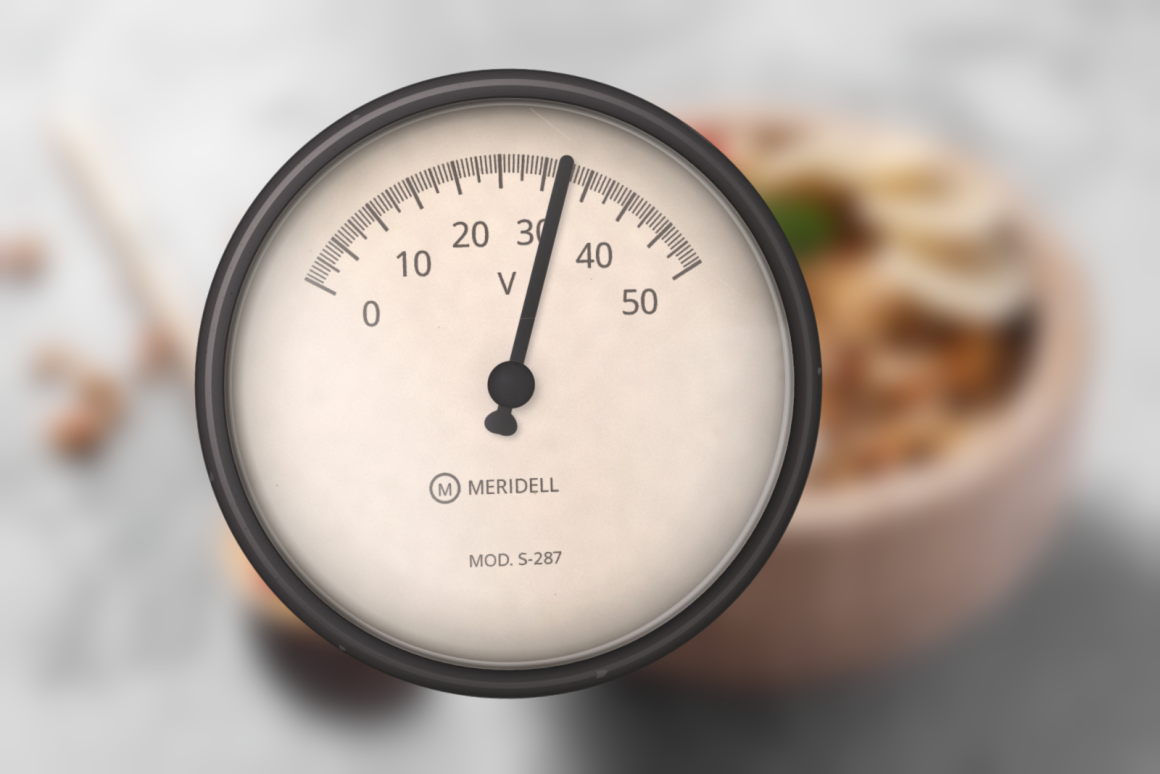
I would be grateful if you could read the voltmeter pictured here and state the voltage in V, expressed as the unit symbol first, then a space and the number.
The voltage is V 32
